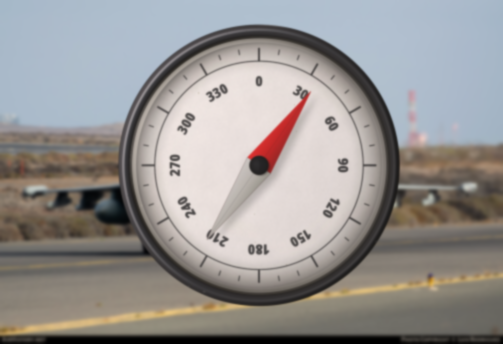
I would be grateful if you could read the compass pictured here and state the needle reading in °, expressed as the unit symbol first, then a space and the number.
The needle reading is ° 35
